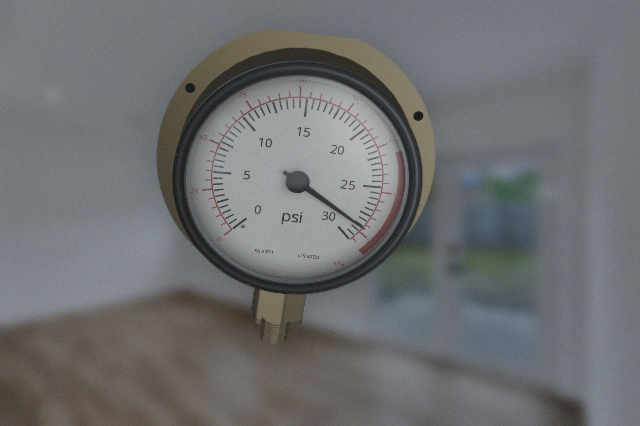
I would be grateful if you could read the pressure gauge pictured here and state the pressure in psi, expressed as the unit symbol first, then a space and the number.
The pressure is psi 28.5
